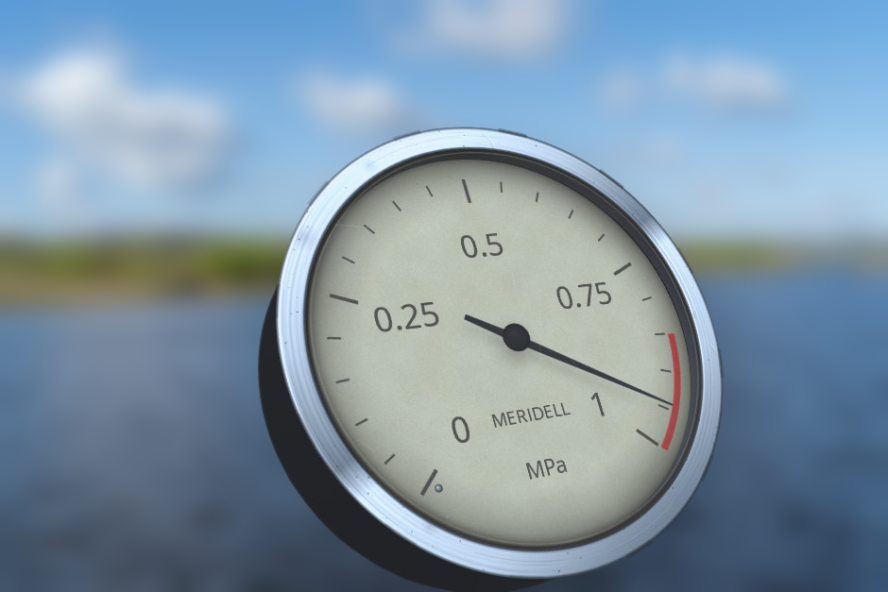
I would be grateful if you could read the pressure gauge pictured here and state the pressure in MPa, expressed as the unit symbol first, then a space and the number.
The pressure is MPa 0.95
